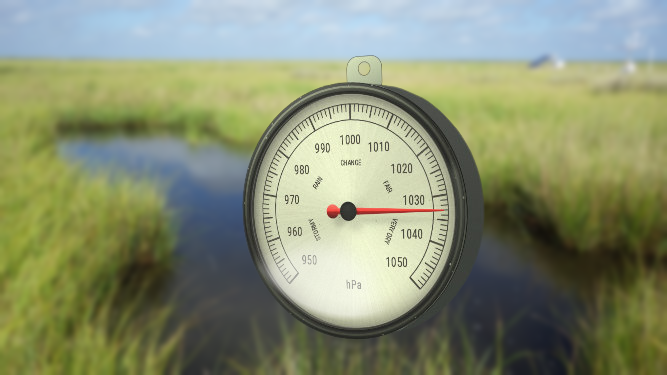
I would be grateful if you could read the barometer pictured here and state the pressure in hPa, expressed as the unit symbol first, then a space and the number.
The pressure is hPa 1033
